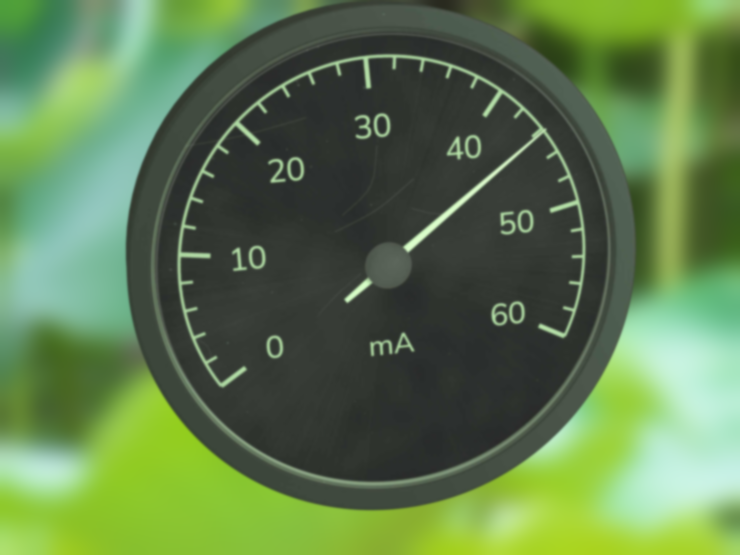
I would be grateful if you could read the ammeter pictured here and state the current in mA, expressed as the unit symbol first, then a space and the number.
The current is mA 44
